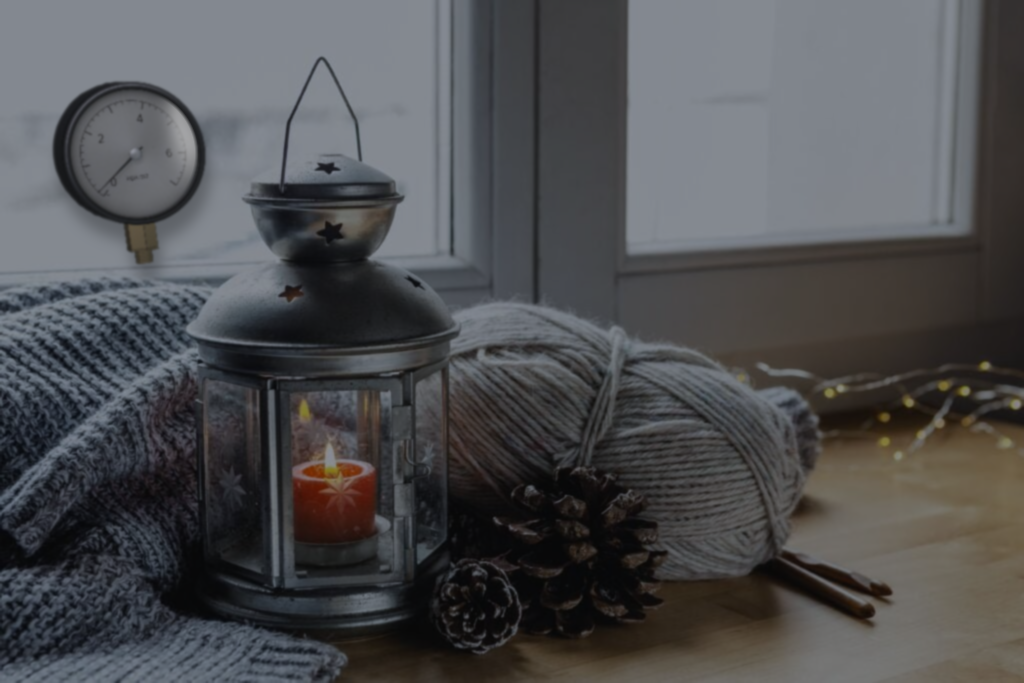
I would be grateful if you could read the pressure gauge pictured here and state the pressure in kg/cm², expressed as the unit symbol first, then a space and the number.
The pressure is kg/cm² 0.2
